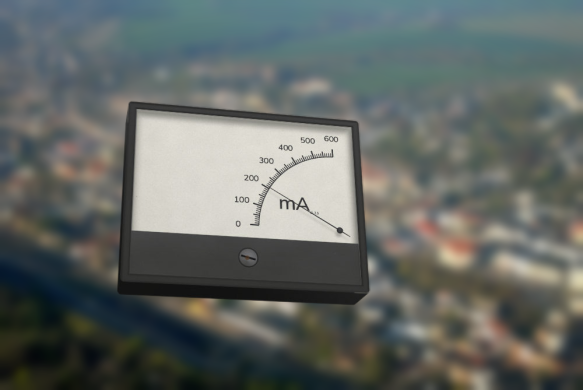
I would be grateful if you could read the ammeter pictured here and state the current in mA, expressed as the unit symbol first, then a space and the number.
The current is mA 200
